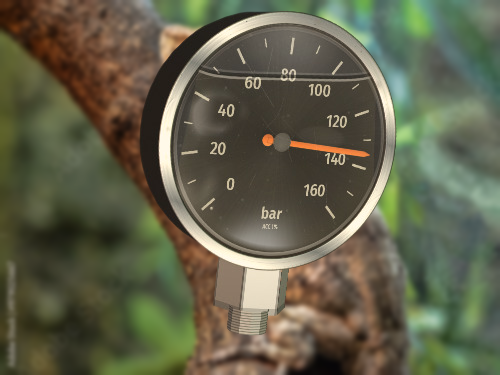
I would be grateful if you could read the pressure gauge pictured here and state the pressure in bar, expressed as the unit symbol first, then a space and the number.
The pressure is bar 135
